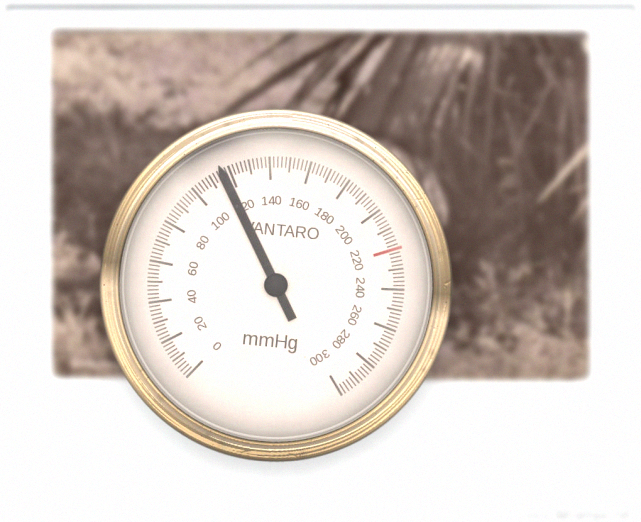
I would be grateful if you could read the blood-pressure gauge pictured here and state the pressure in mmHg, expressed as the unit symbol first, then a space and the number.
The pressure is mmHg 116
